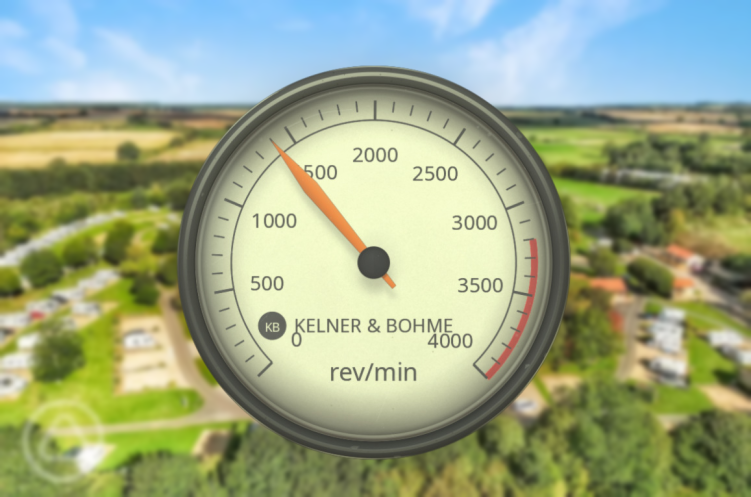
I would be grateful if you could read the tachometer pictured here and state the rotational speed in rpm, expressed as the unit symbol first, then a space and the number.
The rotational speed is rpm 1400
